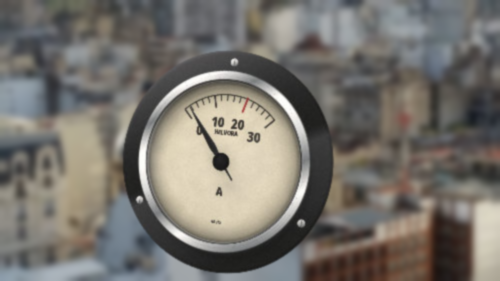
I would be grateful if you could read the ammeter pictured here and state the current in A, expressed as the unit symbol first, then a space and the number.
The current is A 2
